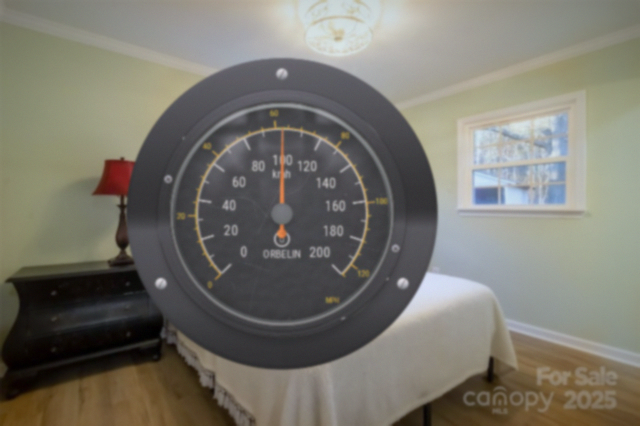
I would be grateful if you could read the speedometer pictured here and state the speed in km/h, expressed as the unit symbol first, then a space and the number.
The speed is km/h 100
